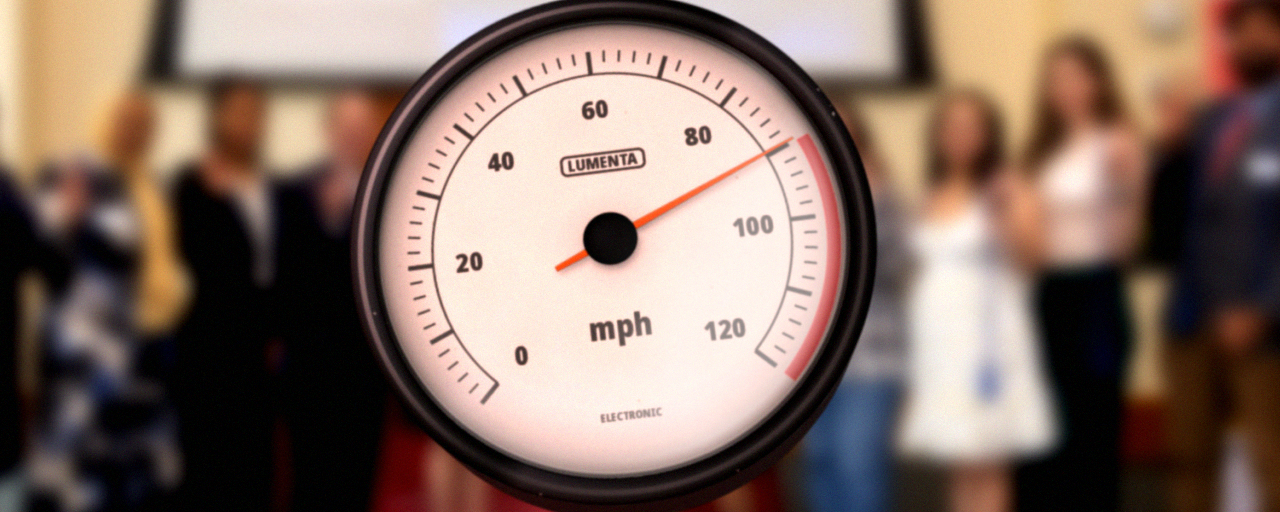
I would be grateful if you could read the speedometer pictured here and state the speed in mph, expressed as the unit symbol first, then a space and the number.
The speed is mph 90
